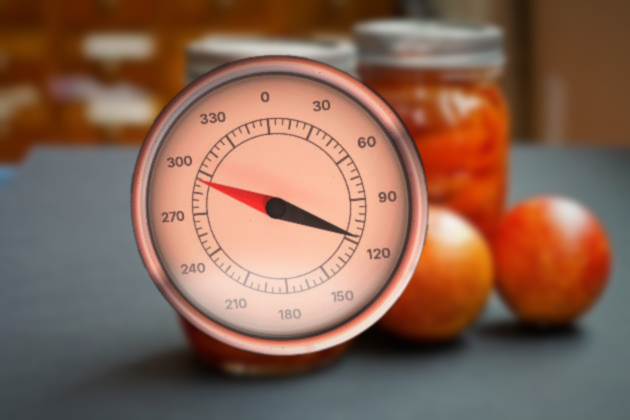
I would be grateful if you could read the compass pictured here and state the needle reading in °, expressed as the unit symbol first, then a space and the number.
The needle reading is ° 295
